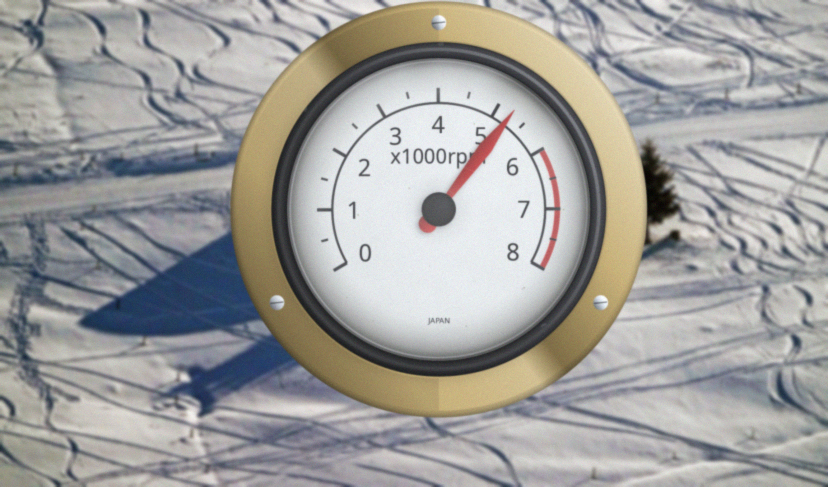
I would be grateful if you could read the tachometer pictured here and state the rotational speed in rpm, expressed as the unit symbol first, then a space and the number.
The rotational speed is rpm 5250
